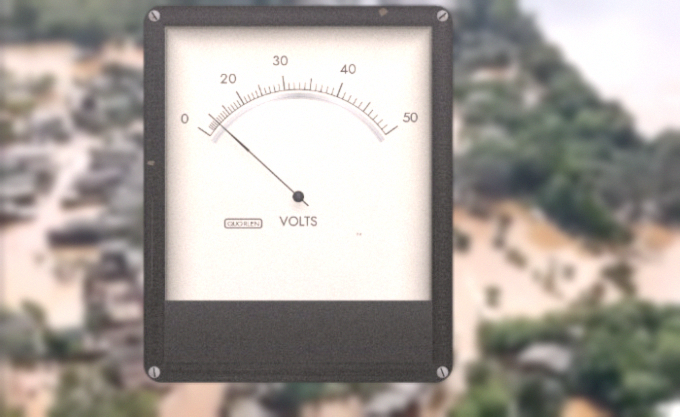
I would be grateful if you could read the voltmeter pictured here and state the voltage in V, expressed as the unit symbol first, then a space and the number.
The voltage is V 10
